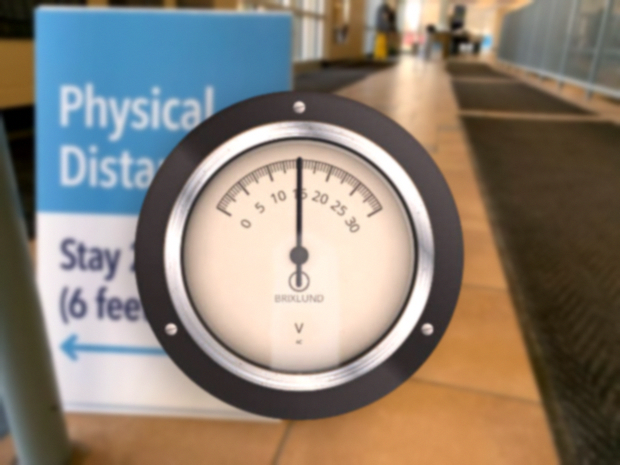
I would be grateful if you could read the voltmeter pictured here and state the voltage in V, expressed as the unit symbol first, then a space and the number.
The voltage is V 15
